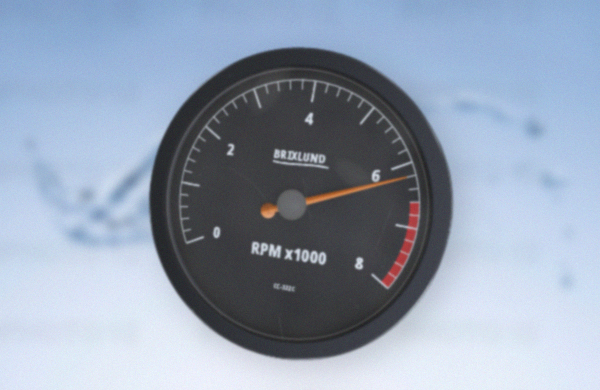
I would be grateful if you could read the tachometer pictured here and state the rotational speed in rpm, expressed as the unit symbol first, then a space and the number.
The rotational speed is rpm 6200
